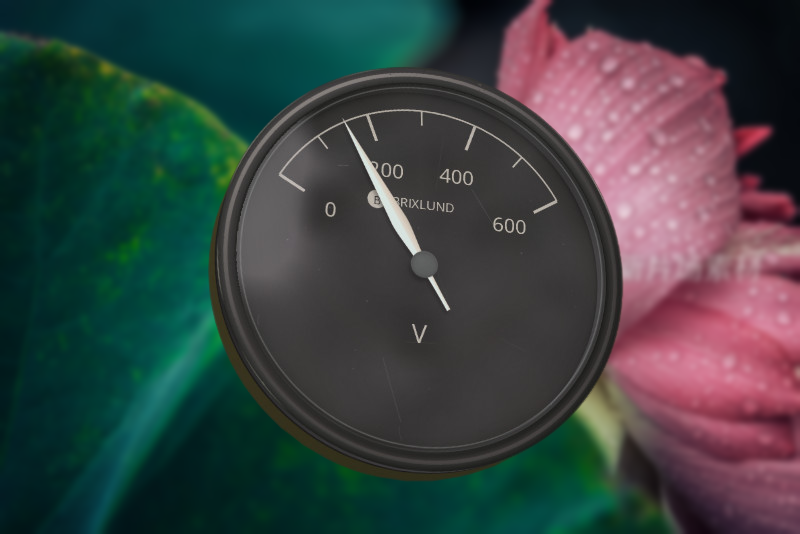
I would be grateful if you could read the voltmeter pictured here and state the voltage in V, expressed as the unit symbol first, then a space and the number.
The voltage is V 150
